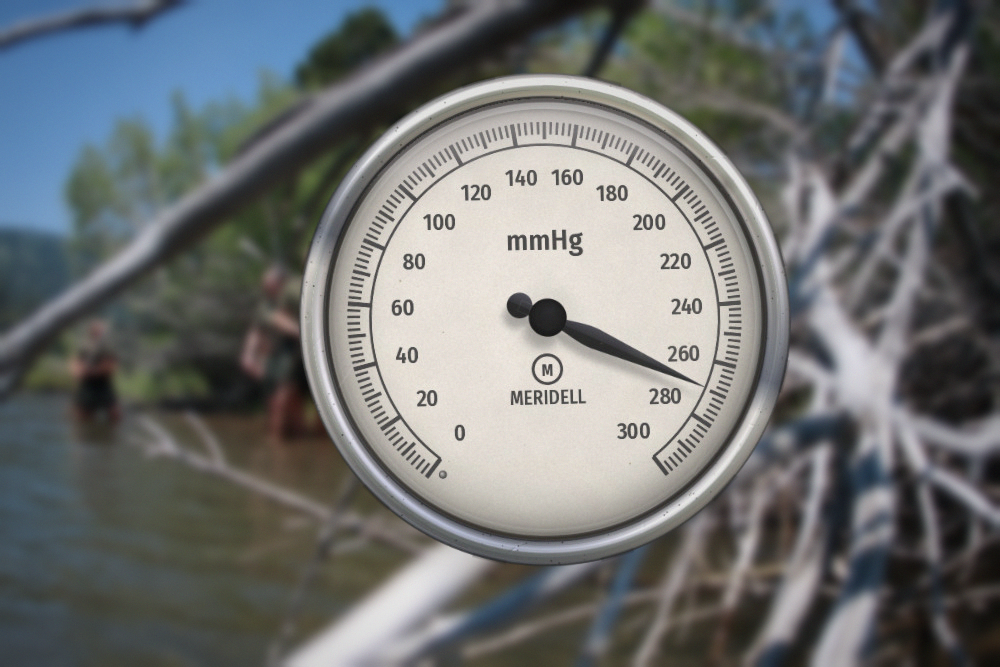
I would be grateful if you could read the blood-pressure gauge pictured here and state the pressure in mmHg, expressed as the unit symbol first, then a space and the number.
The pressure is mmHg 270
